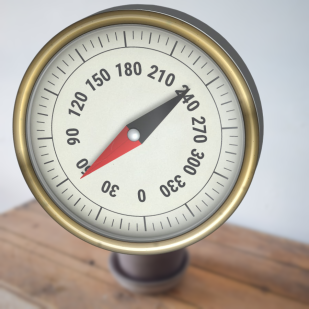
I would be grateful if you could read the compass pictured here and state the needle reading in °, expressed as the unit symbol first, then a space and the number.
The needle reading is ° 55
